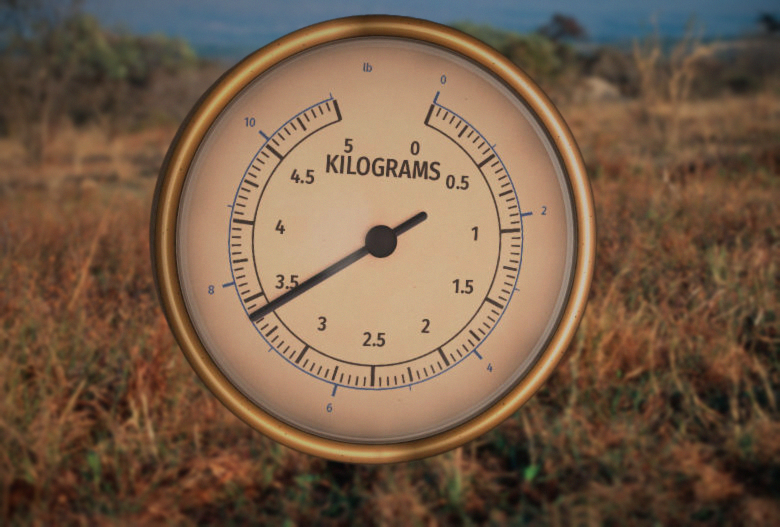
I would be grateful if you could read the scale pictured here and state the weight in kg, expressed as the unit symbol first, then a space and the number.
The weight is kg 3.4
